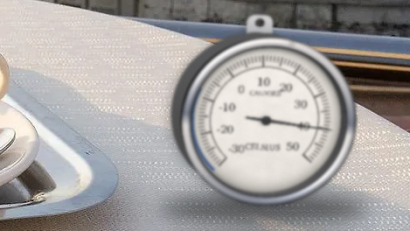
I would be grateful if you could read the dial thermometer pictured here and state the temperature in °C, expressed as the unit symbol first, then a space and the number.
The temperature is °C 40
